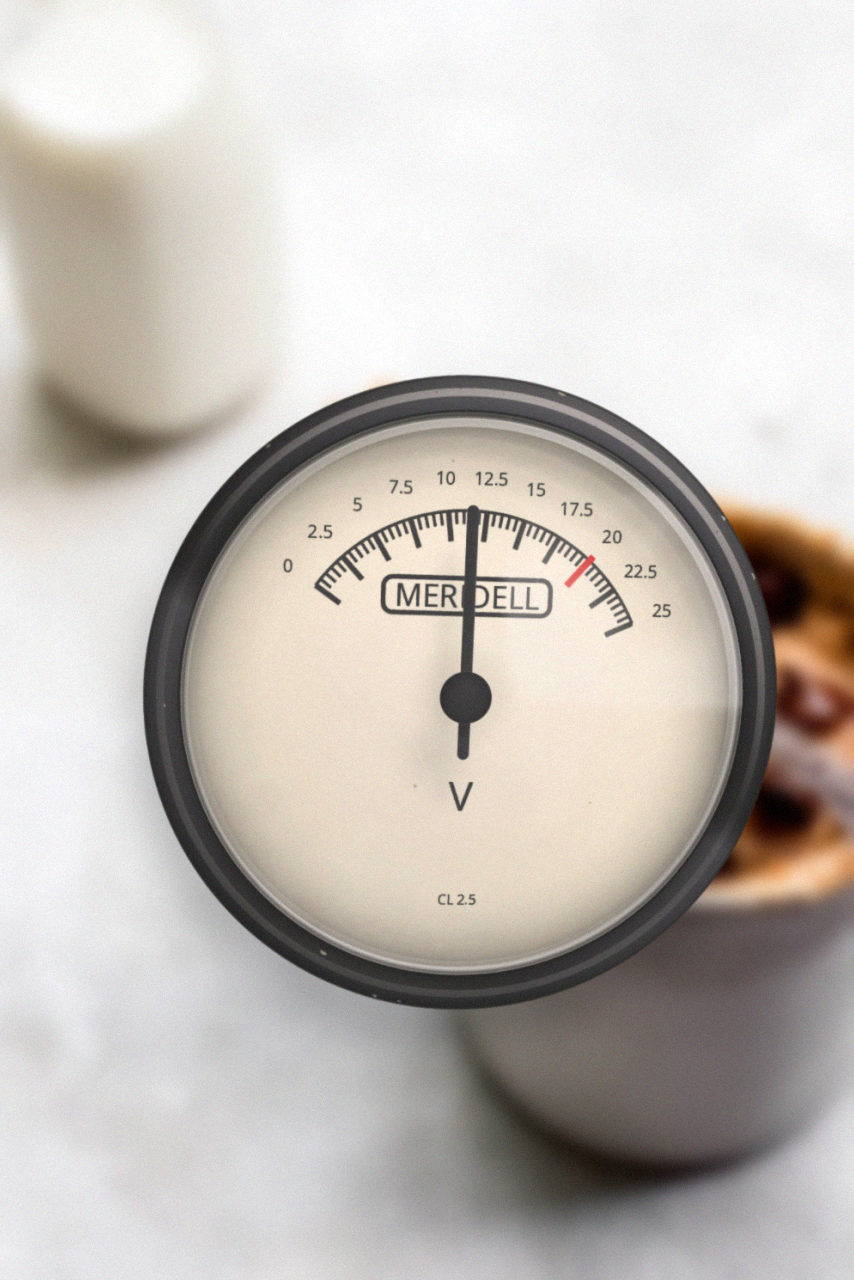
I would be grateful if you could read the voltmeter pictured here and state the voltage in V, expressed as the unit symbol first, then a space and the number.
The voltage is V 11.5
